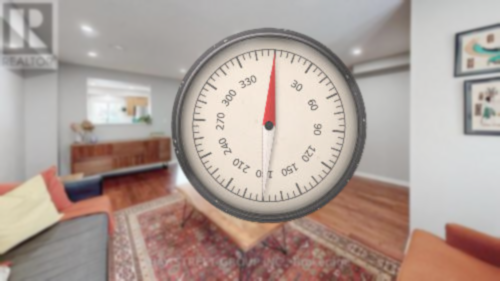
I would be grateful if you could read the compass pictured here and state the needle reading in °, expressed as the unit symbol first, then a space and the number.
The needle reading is ° 0
